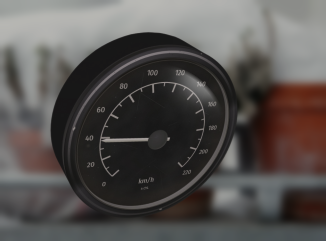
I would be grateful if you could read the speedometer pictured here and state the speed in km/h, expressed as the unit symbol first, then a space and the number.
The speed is km/h 40
